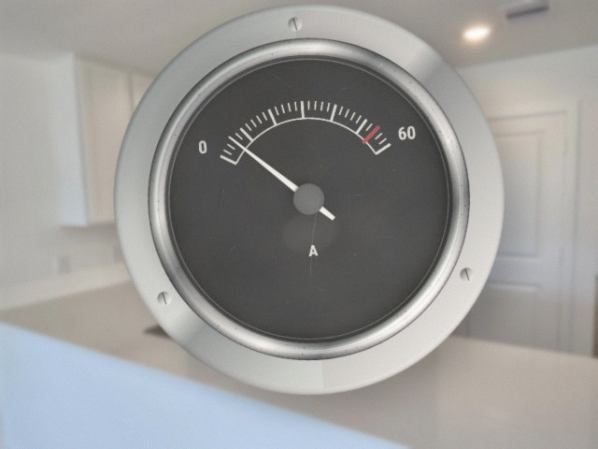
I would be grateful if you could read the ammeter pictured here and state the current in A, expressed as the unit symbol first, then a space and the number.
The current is A 6
